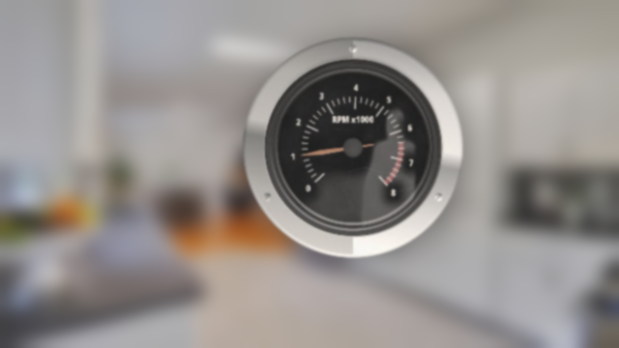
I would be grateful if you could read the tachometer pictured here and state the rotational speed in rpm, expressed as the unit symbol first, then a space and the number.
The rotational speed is rpm 1000
